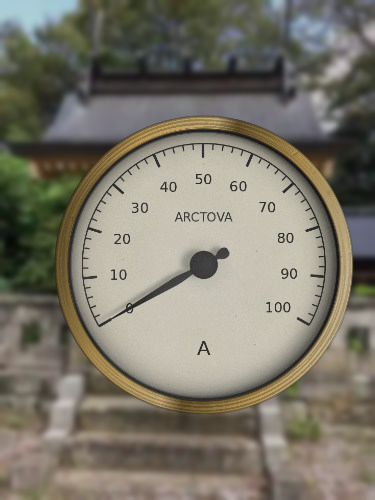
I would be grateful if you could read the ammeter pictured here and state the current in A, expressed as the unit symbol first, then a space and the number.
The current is A 0
